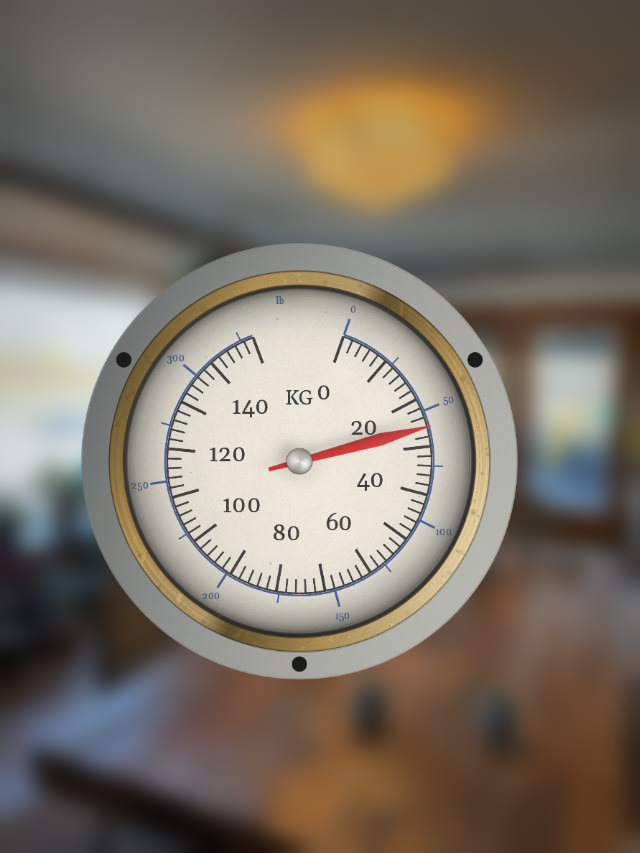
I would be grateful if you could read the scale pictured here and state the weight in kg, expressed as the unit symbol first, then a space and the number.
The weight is kg 26
